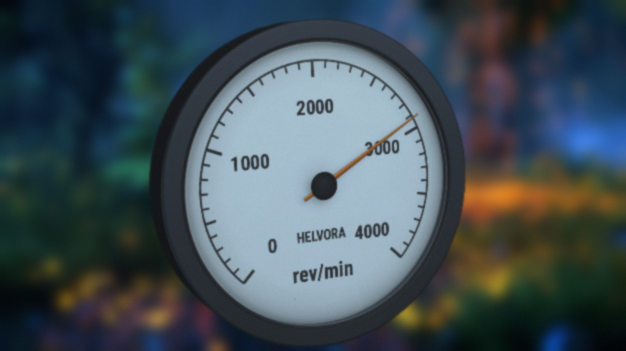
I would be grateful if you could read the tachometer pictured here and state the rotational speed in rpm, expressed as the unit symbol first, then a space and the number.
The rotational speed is rpm 2900
